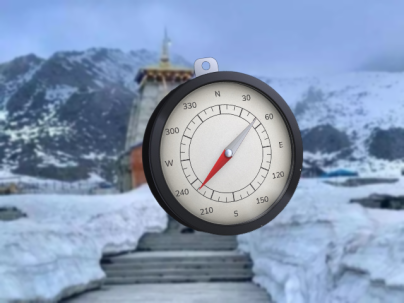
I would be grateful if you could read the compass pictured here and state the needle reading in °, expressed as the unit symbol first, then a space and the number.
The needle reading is ° 230
